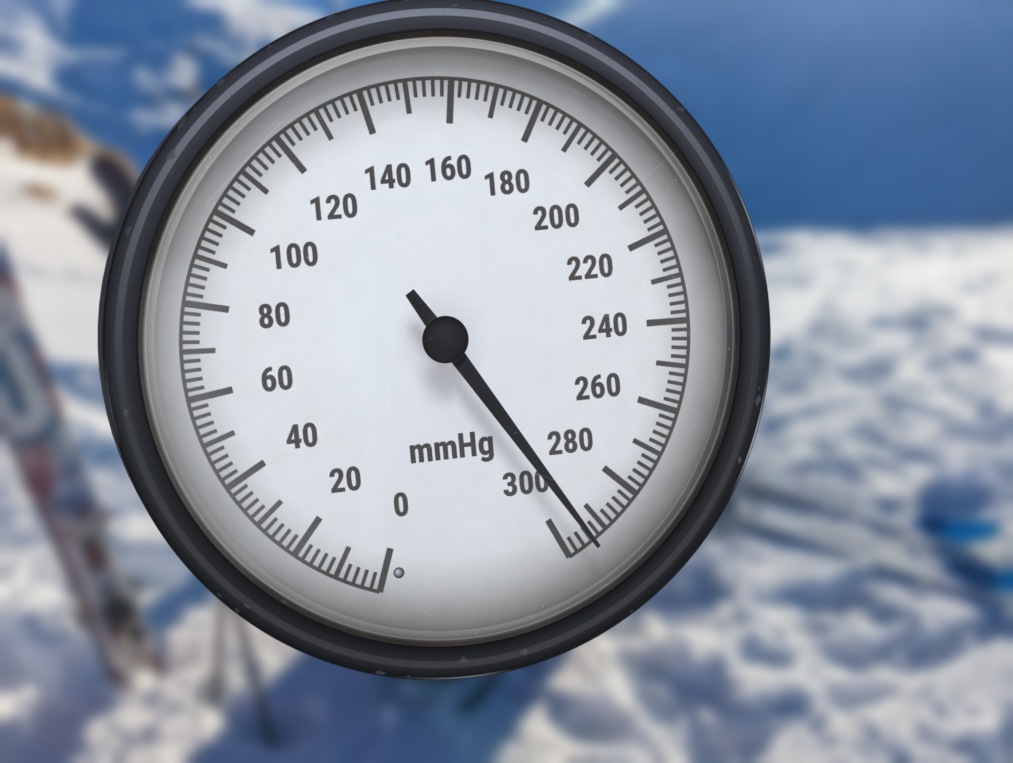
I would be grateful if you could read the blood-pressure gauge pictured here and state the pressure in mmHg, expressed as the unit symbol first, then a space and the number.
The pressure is mmHg 294
